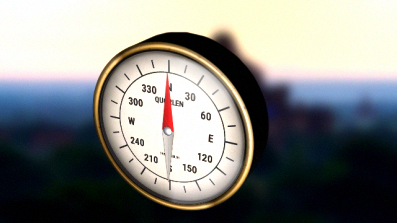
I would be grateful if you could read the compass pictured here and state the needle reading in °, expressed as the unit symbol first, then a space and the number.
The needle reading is ° 0
